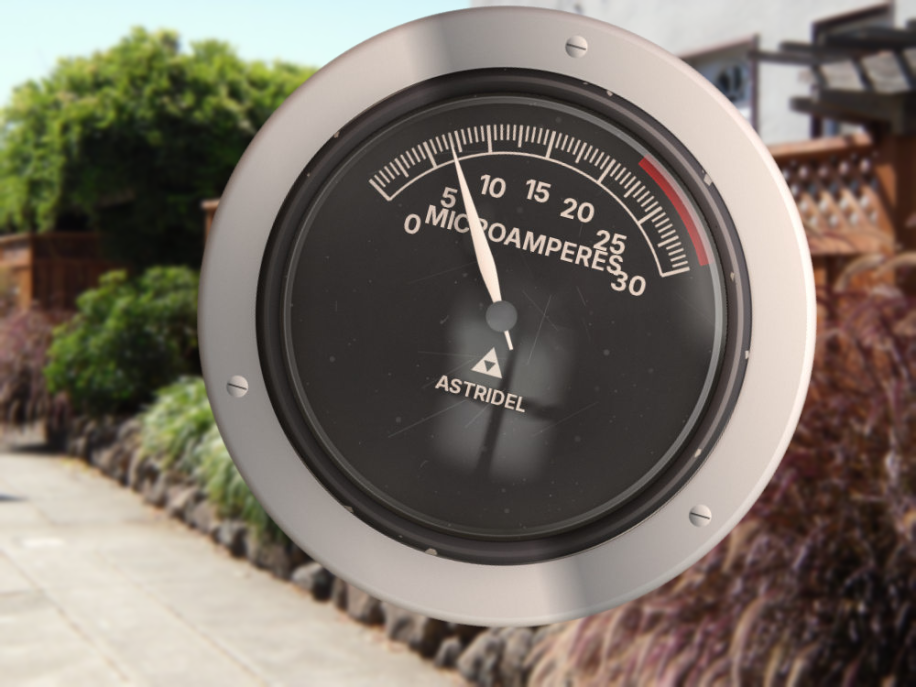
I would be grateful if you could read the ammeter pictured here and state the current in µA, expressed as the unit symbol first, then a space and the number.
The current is µA 7
